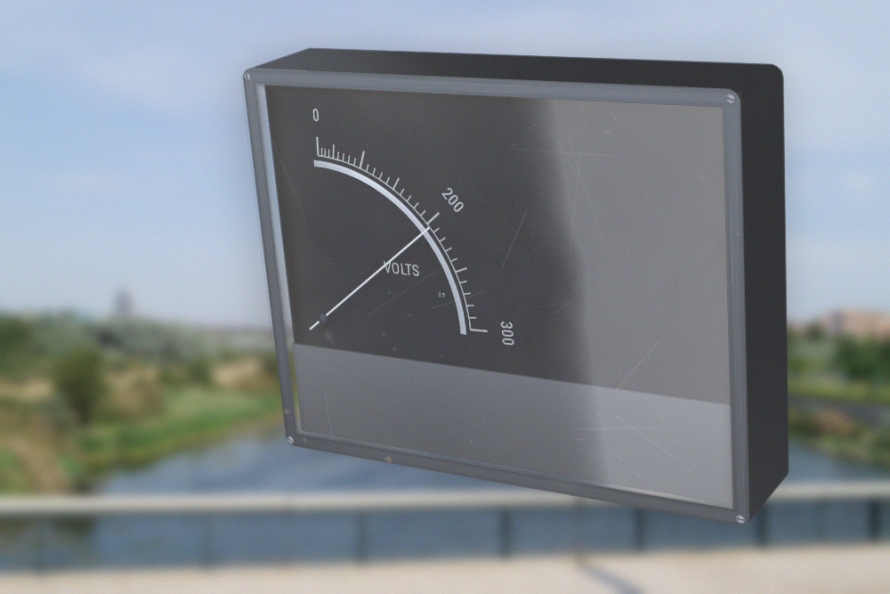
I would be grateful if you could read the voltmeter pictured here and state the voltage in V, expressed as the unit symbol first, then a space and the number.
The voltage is V 205
